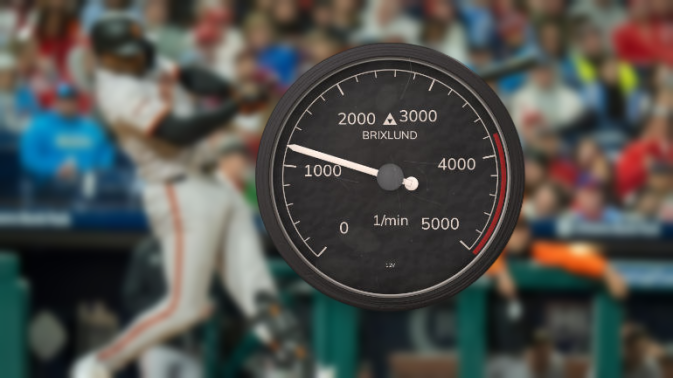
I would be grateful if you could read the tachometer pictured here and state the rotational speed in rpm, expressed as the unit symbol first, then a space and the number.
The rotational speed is rpm 1200
